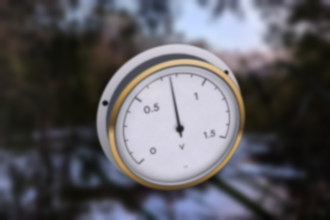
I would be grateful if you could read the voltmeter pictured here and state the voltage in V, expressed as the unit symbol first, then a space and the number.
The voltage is V 0.75
